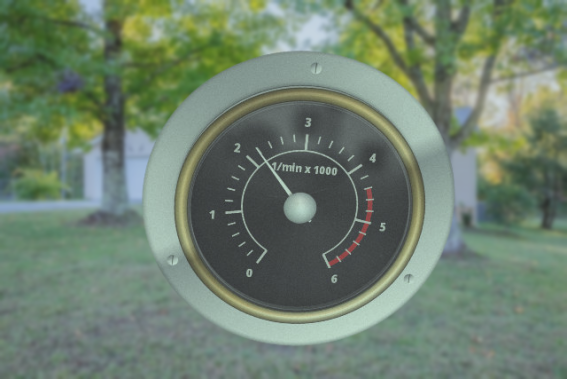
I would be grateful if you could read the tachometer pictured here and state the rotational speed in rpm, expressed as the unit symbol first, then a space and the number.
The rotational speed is rpm 2200
